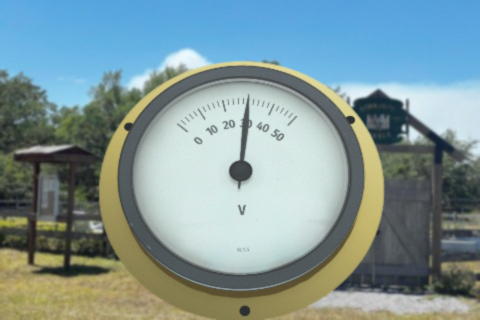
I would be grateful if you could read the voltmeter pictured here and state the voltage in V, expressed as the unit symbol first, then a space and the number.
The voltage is V 30
